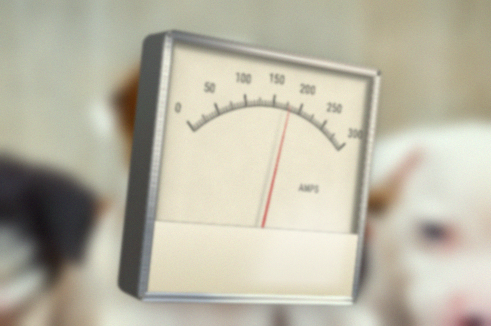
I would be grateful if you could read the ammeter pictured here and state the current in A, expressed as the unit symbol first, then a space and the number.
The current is A 175
